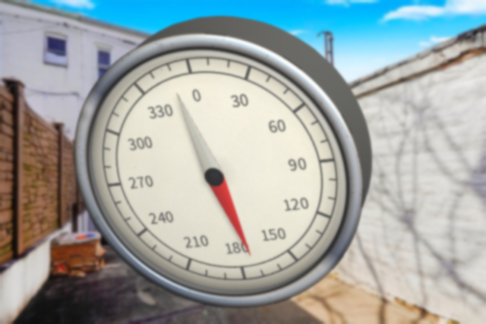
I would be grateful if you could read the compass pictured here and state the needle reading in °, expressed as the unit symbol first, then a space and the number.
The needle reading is ° 170
